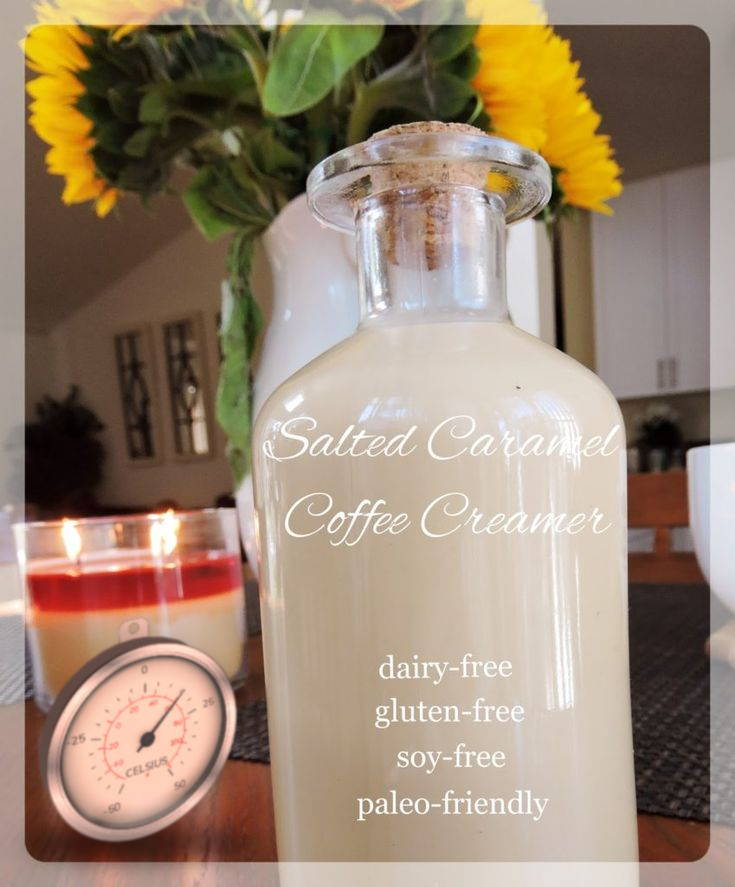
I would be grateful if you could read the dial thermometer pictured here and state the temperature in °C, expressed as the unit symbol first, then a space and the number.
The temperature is °C 15
